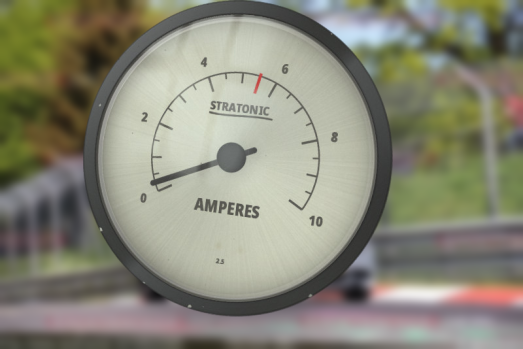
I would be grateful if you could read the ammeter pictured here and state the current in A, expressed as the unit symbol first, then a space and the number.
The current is A 0.25
